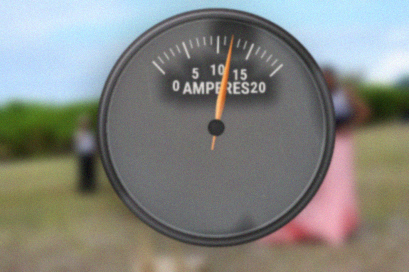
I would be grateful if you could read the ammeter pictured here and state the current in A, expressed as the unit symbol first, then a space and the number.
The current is A 12
